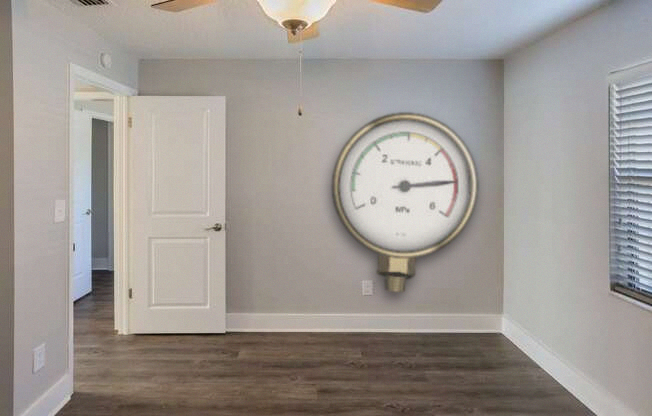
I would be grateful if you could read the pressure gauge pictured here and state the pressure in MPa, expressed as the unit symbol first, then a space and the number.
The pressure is MPa 5
